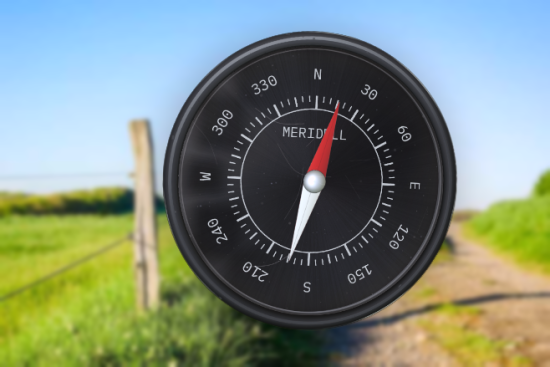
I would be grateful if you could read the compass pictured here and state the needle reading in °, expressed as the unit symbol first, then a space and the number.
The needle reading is ° 15
